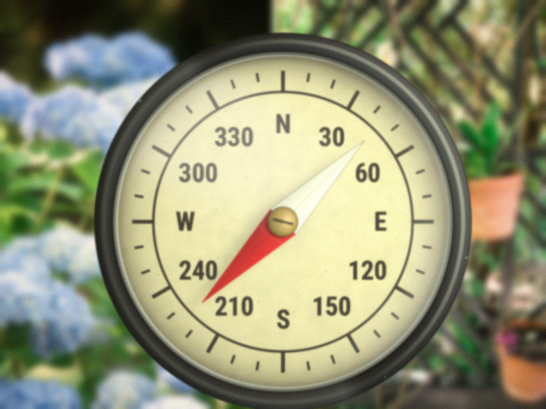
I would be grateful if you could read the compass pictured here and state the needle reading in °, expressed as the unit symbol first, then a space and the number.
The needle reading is ° 225
